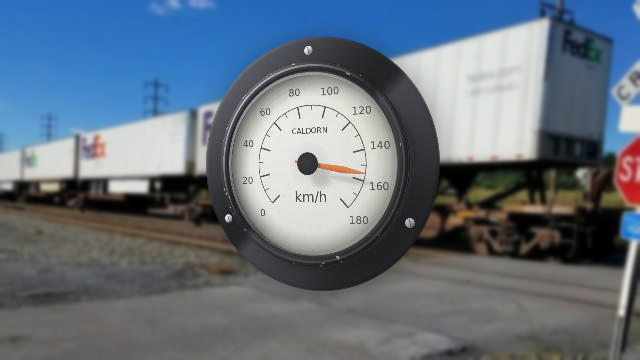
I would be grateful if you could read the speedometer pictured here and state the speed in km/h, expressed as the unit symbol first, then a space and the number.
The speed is km/h 155
